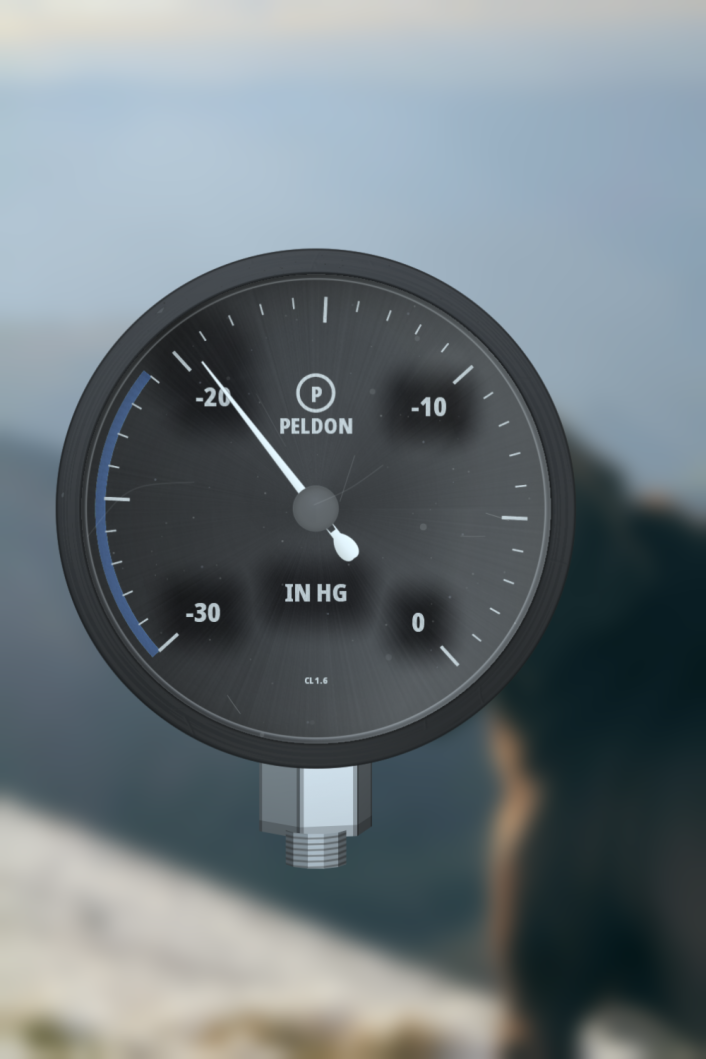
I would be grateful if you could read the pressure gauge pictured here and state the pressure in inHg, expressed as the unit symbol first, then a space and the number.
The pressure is inHg -19.5
